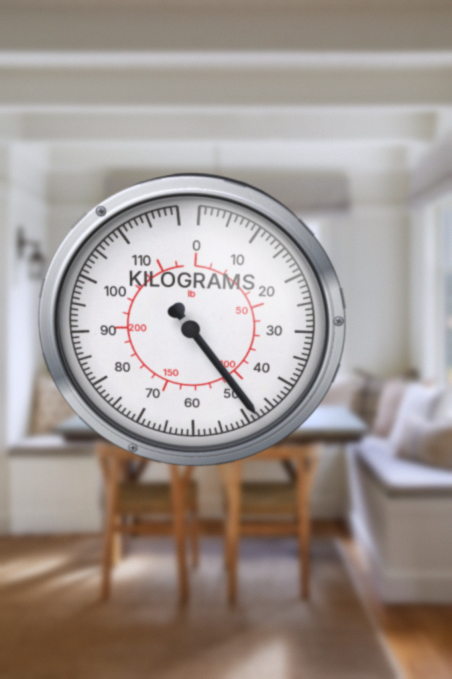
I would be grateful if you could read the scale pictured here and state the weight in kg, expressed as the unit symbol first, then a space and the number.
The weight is kg 48
